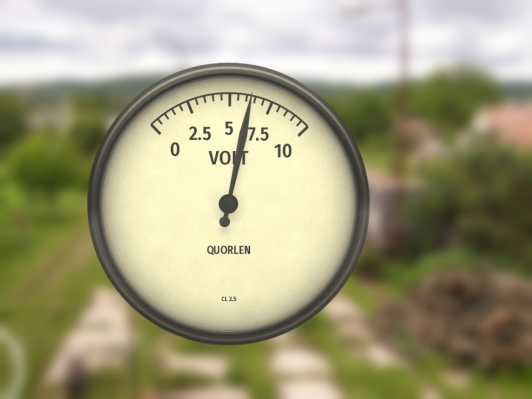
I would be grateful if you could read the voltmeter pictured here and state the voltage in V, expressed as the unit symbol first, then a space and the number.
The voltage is V 6.25
